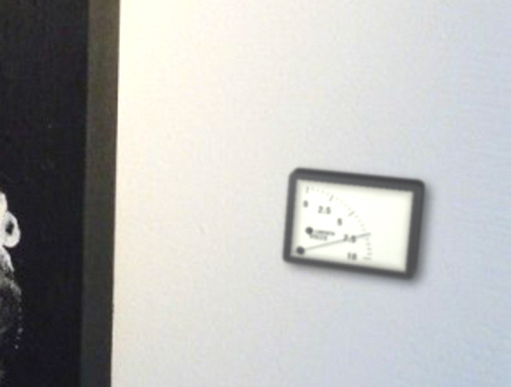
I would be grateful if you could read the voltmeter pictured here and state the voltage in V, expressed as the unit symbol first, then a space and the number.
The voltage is V 7.5
